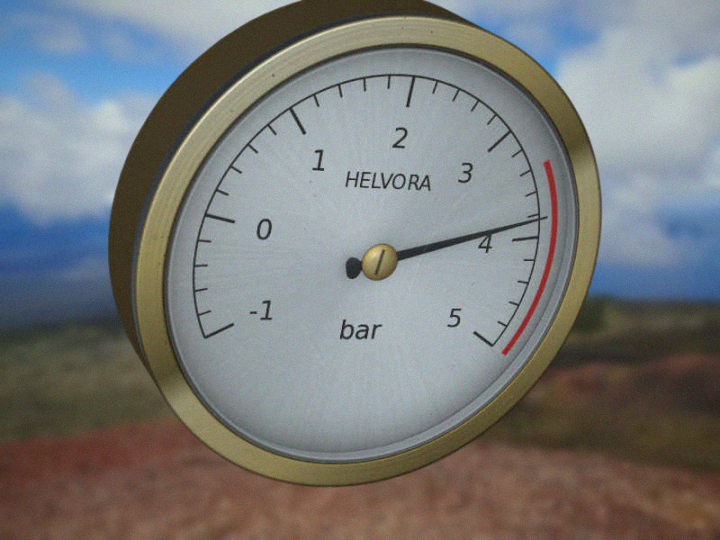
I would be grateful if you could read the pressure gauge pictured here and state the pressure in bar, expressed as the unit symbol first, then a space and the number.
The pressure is bar 3.8
